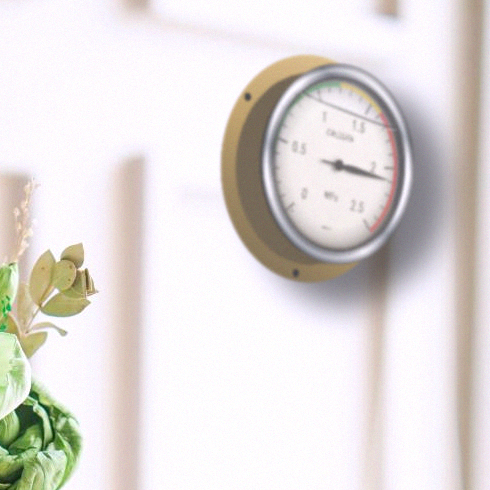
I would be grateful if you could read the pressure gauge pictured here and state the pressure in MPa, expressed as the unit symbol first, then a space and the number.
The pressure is MPa 2.1
